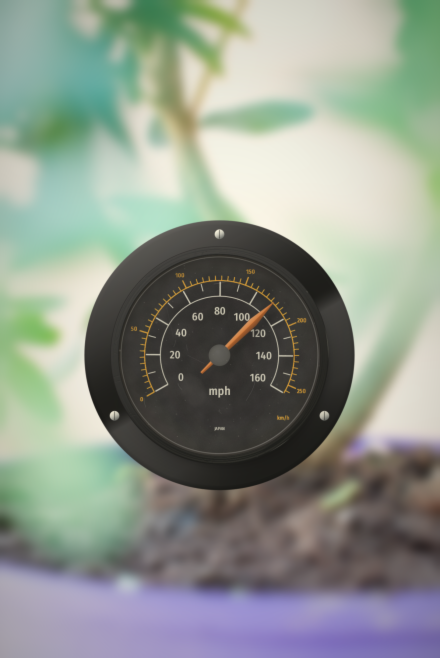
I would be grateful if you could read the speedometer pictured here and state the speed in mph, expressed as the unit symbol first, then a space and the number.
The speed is mph 110
